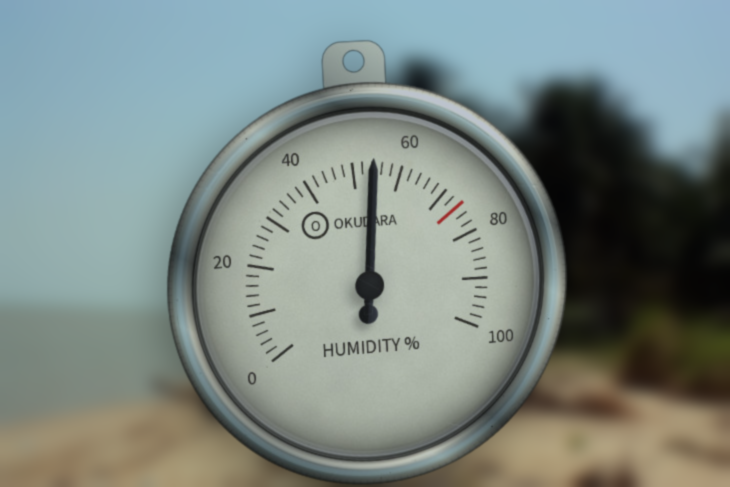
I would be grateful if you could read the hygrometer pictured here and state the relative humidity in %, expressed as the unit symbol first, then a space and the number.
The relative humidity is % 54
